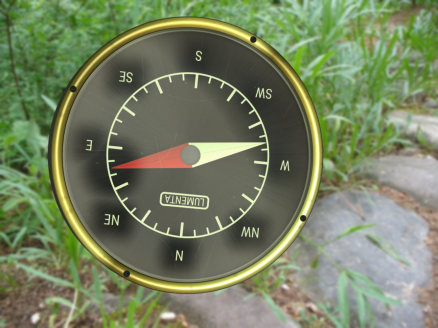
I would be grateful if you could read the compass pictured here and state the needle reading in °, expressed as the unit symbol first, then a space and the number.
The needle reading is ° 75
